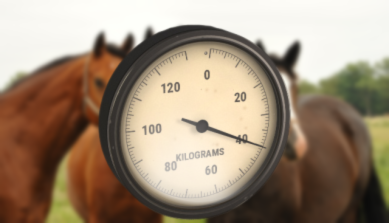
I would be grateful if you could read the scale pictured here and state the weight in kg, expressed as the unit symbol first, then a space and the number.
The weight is kg 40
